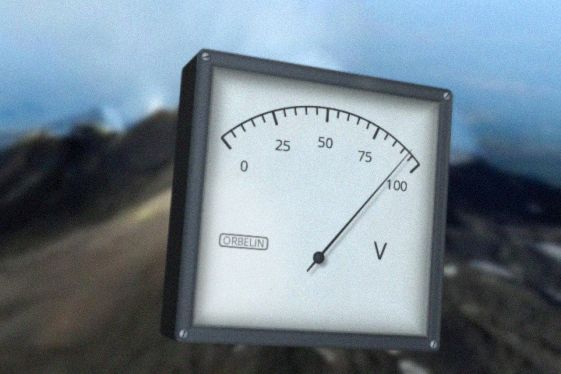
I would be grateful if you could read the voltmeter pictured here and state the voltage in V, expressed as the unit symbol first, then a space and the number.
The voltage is V 92.5
